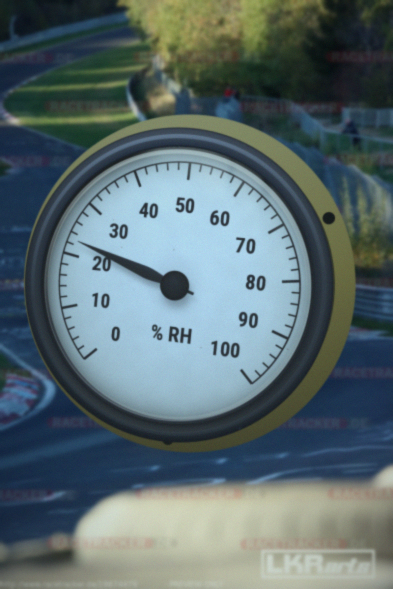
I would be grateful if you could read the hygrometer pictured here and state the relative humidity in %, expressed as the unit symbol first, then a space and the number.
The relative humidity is % 23
